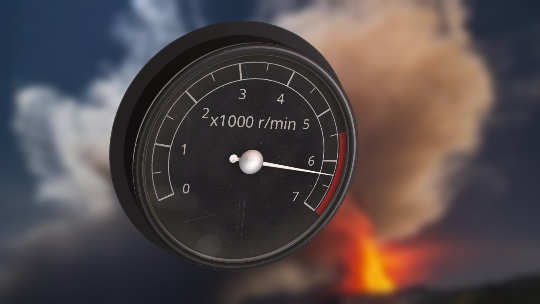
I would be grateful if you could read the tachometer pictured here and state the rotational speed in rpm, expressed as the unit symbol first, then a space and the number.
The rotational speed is rpm 6250
